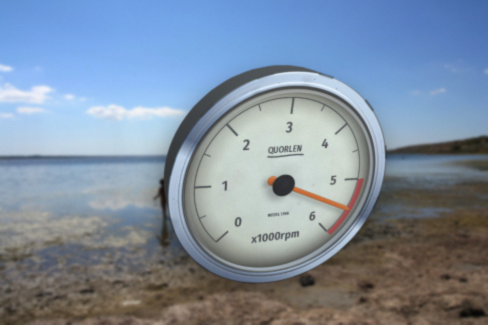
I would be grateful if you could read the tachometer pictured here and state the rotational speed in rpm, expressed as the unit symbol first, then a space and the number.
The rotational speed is rpm 5500
